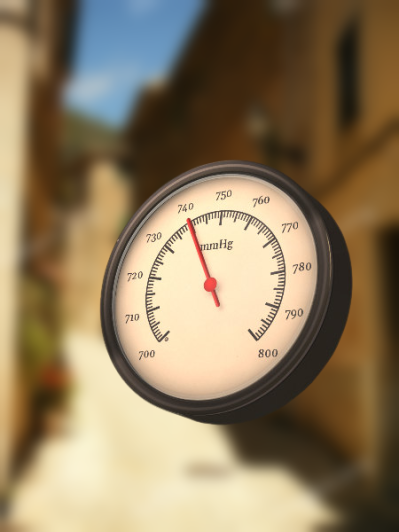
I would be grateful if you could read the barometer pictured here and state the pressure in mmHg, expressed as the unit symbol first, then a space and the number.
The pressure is mmHg 740
